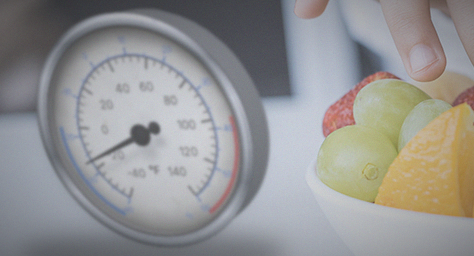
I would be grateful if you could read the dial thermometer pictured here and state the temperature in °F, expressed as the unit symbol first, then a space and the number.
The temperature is °F -16
